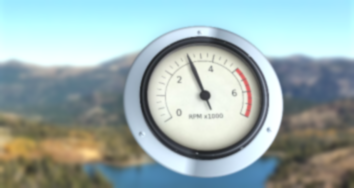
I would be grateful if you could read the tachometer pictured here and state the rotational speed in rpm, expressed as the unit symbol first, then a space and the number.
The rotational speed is rpm 3000
